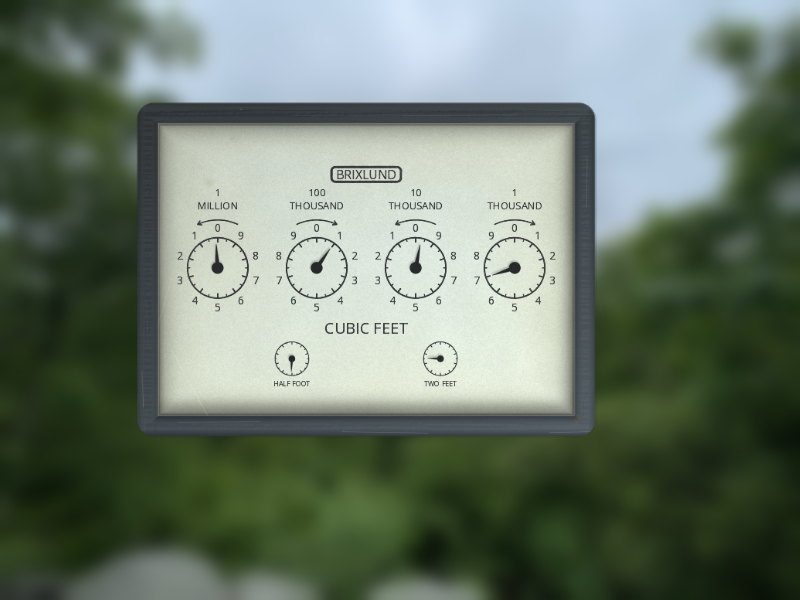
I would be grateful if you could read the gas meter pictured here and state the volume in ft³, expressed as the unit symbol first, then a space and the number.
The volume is ft³ 9700
